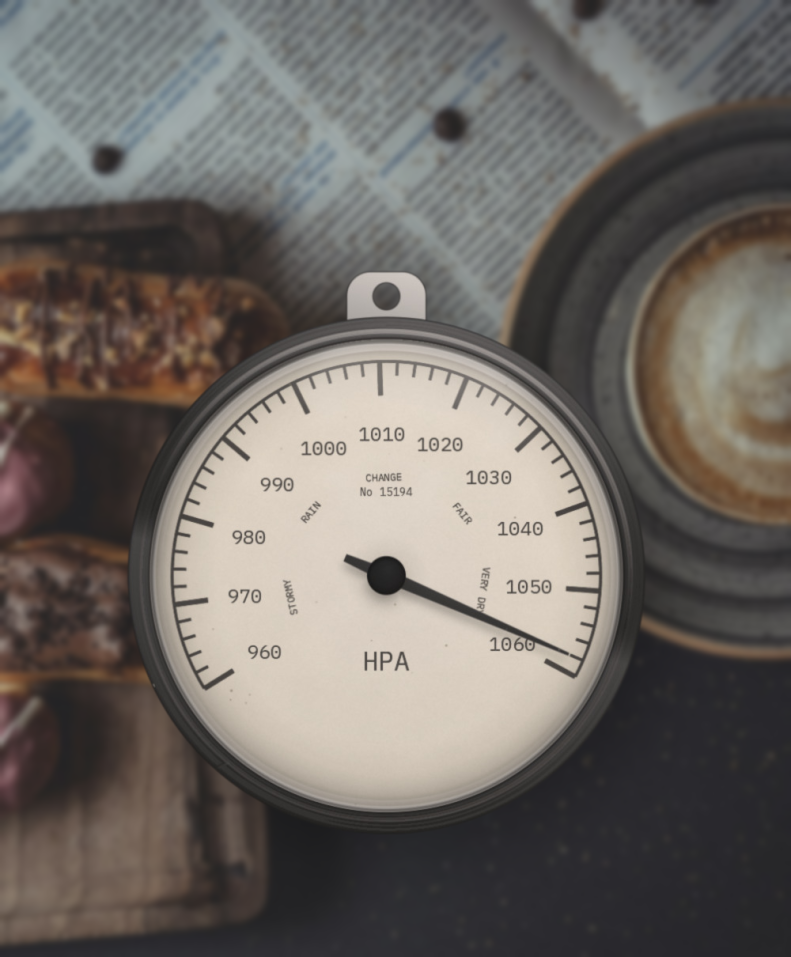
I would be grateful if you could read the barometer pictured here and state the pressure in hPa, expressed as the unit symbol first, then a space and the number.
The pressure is hPa 1058
